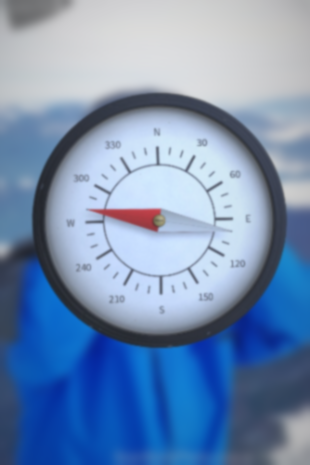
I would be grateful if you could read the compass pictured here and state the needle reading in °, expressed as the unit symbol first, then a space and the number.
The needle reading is ° 280
